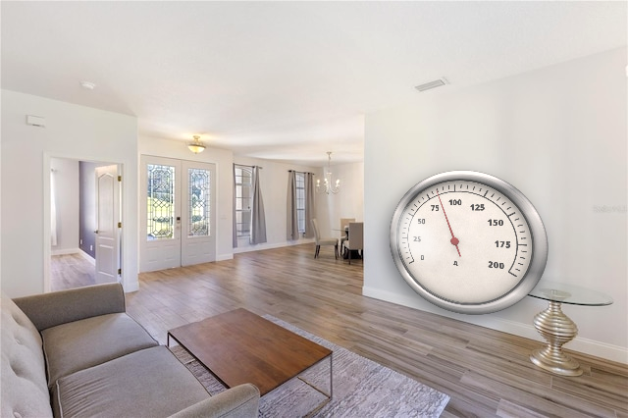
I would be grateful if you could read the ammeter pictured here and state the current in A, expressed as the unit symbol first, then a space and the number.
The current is A 85
